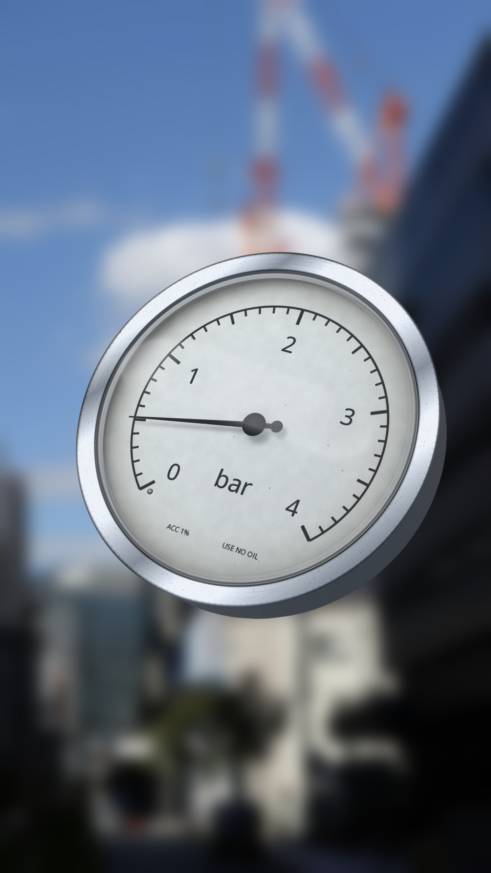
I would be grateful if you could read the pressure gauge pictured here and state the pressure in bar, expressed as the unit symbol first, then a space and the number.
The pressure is bar 0.5
